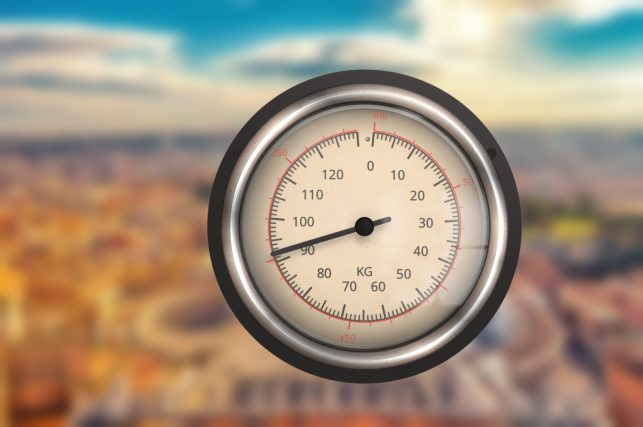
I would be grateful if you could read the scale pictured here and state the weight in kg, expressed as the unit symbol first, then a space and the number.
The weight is kg 92
